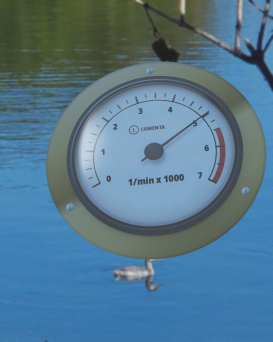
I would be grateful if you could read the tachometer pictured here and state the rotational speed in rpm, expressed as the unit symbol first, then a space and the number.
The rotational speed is rpm 5000
